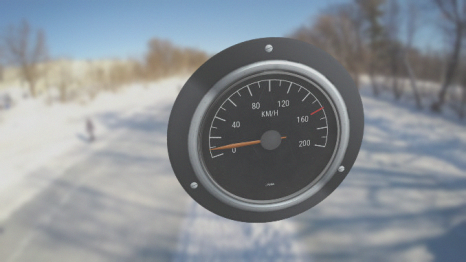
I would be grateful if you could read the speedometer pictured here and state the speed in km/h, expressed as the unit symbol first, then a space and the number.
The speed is km/h 10
